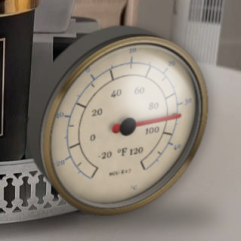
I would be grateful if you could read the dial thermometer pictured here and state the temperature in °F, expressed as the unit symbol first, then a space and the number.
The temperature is °F 90
